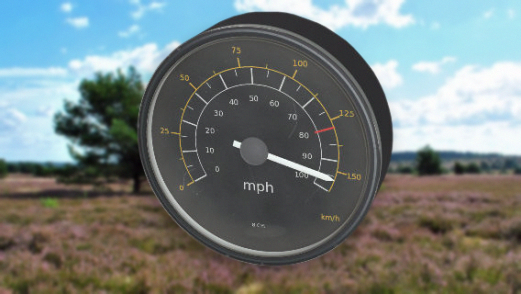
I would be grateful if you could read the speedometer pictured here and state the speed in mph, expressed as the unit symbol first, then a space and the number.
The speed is mph 95
